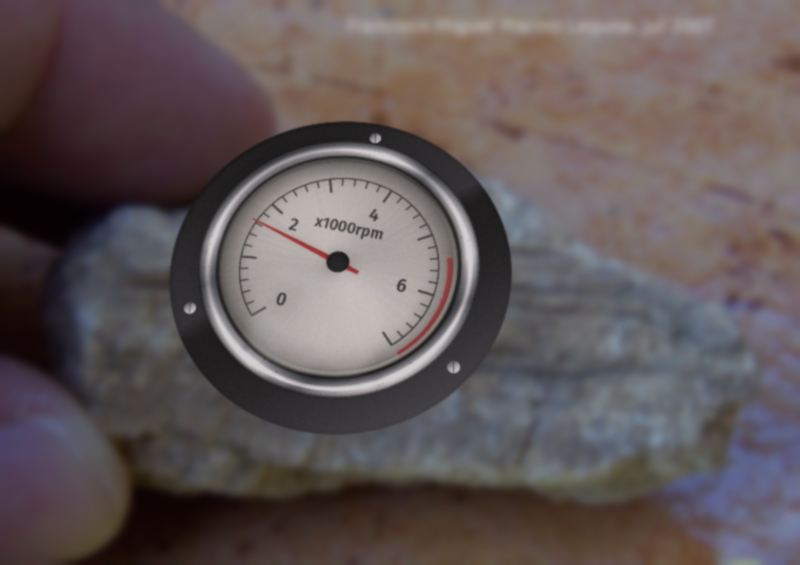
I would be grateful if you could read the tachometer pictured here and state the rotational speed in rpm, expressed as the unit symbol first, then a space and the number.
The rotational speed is rpm 1600
